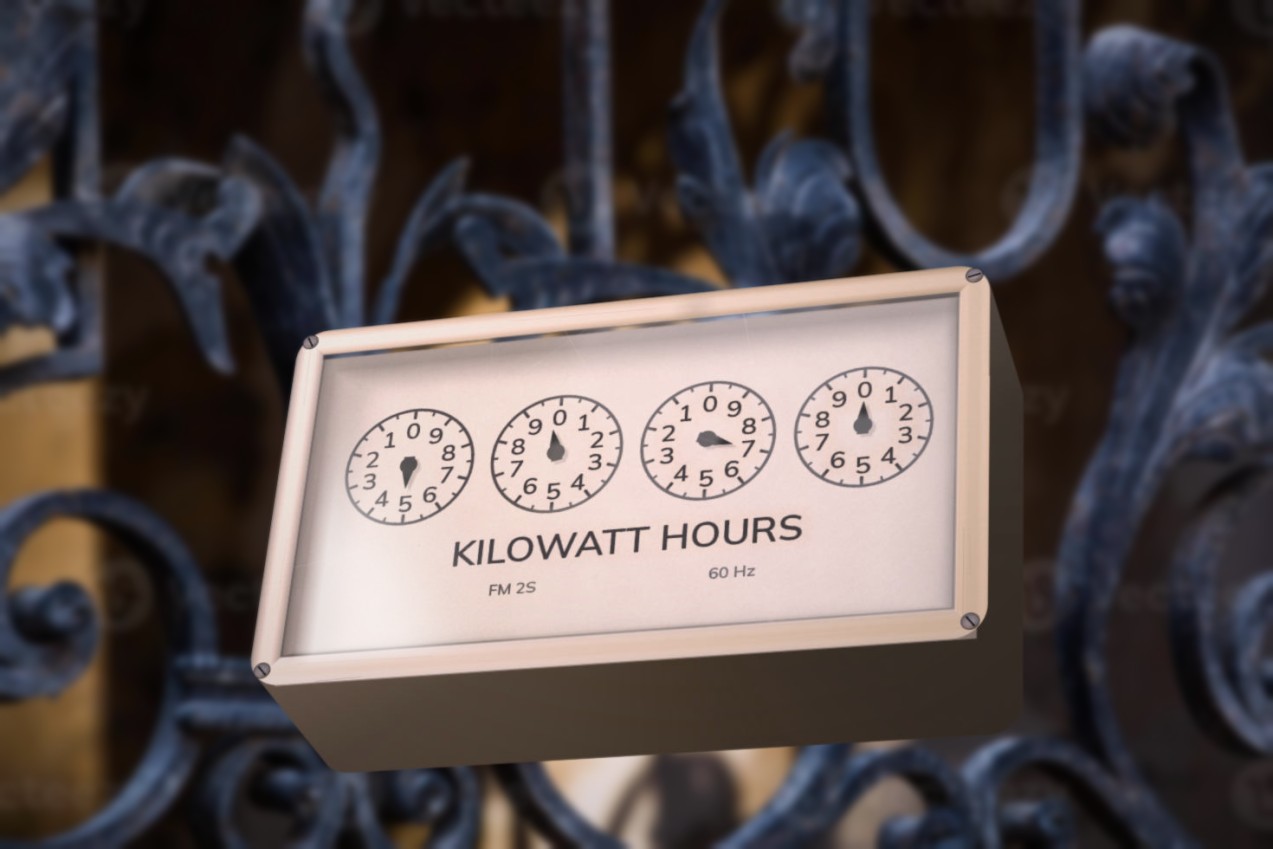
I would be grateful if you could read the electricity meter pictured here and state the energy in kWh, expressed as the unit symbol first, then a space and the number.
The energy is kWh 4970
